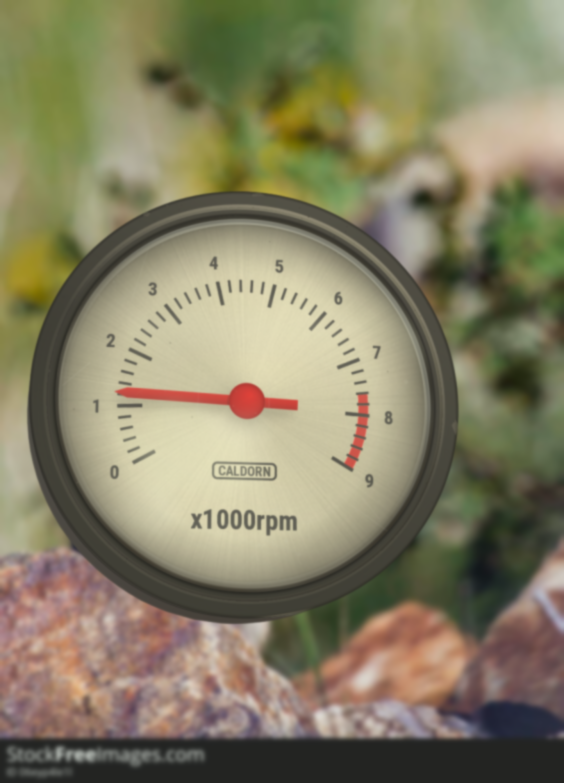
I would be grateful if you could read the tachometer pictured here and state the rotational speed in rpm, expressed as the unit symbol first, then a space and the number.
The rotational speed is rpm 1200
